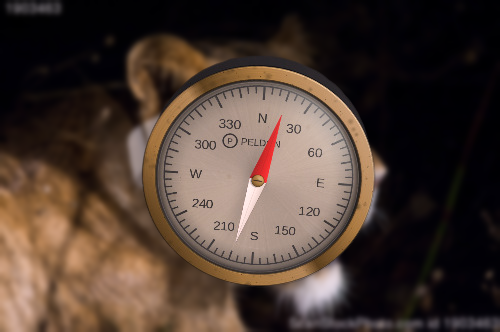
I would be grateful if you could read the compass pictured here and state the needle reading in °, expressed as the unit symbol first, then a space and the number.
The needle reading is ° 15
